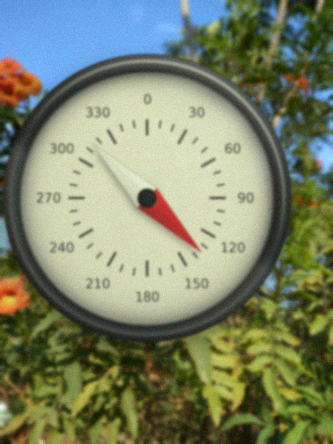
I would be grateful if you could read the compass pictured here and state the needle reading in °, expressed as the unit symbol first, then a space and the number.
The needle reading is ° 135
